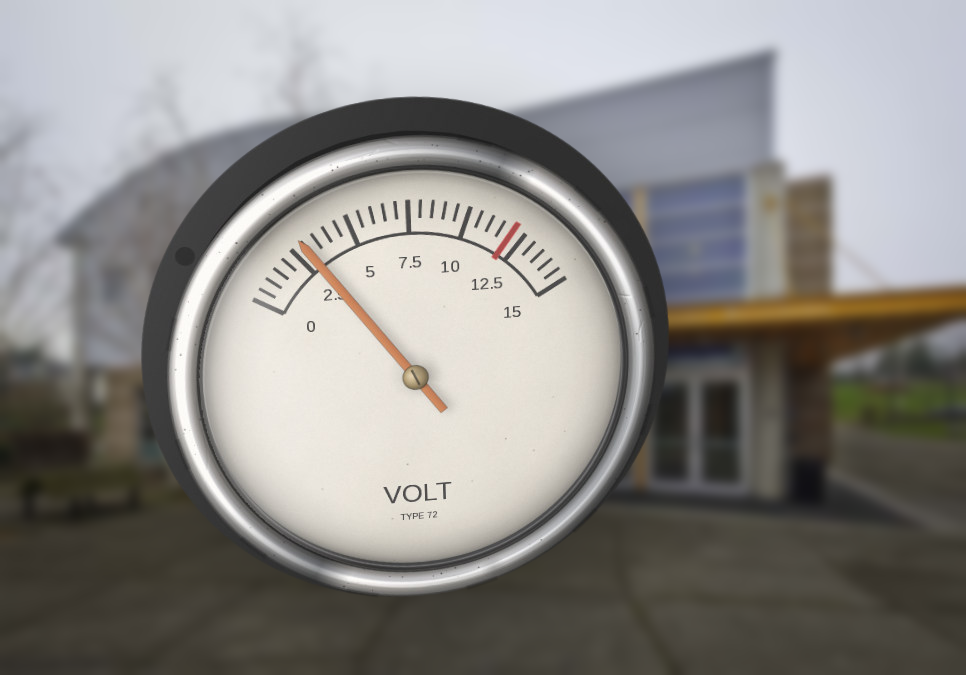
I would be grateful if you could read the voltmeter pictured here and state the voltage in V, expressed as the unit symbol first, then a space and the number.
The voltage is V 3
